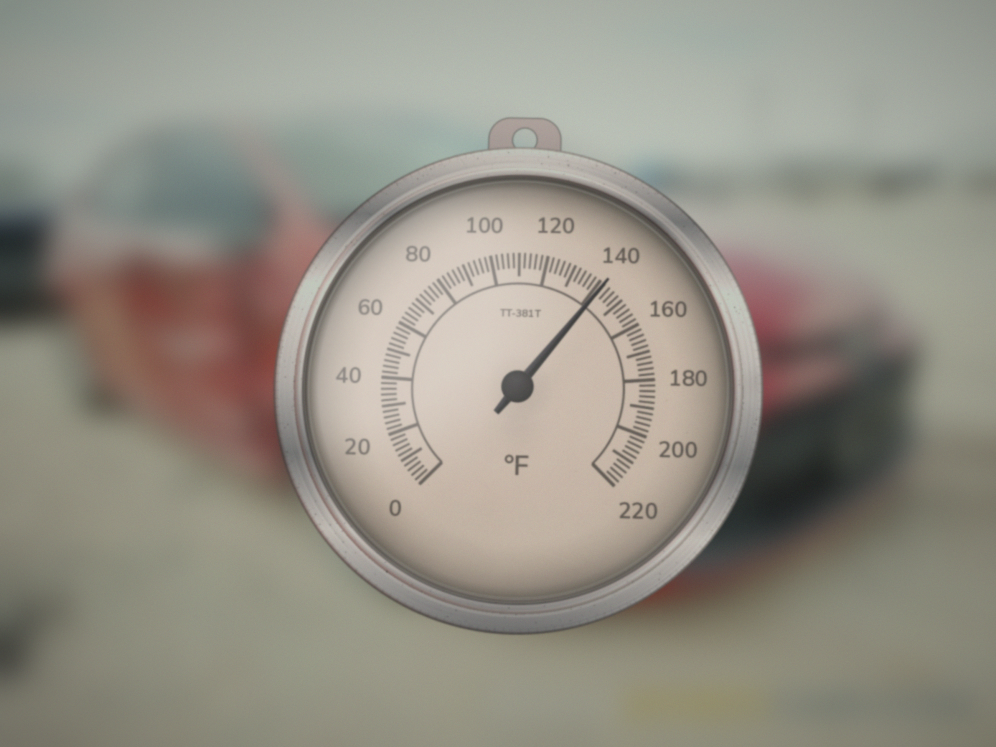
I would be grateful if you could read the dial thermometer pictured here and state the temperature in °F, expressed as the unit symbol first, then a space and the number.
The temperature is °F 142
